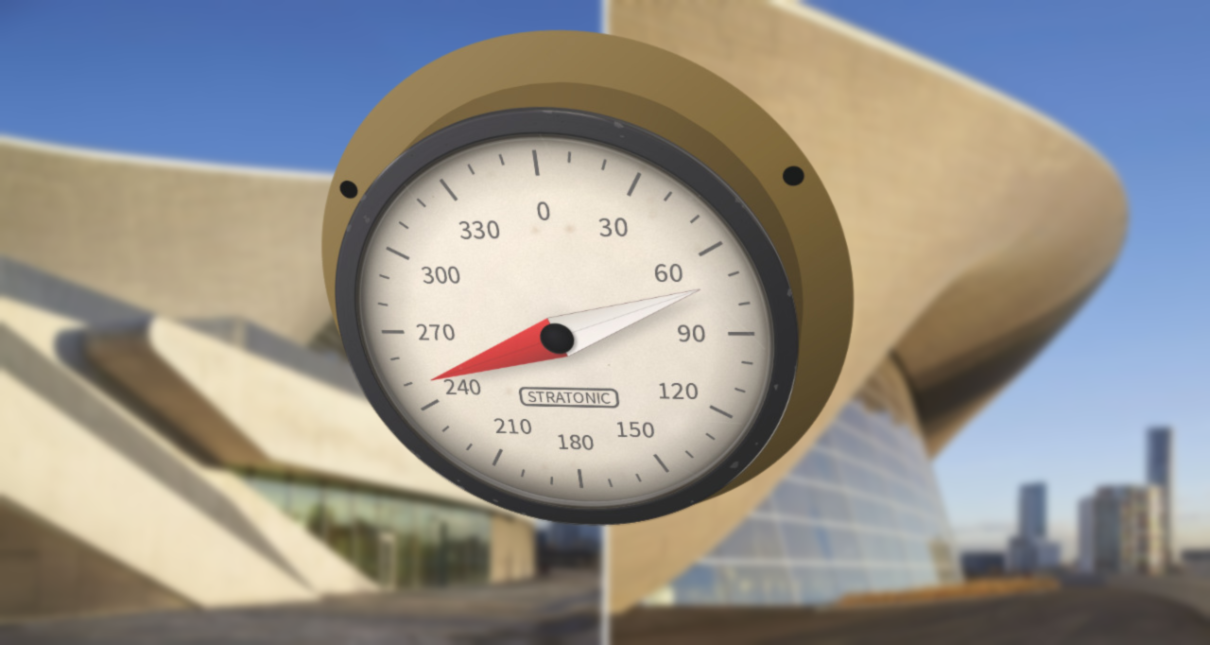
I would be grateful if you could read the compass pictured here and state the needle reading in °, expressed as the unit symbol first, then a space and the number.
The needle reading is ° 250
